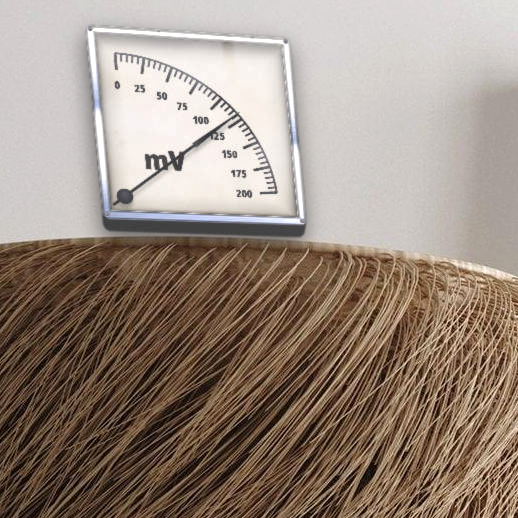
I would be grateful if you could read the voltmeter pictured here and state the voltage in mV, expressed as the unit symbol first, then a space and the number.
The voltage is mV 120
